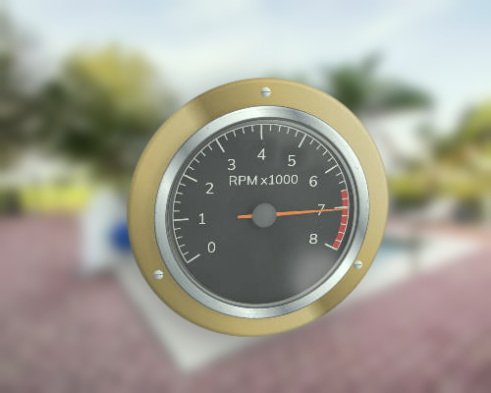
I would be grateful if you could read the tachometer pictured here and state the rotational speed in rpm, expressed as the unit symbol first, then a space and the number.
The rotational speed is rpm 7000
